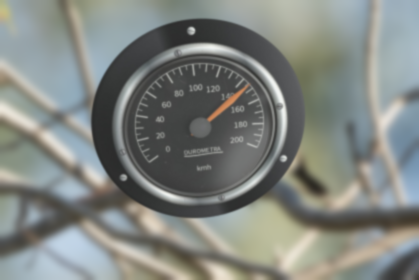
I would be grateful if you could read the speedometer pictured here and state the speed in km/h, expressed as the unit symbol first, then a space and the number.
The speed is km/h 145
